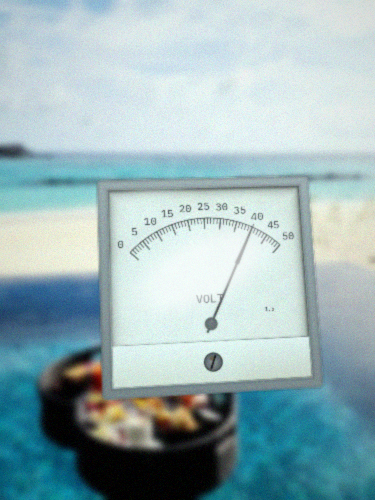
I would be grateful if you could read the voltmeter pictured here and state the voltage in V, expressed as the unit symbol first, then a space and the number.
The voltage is V 40
